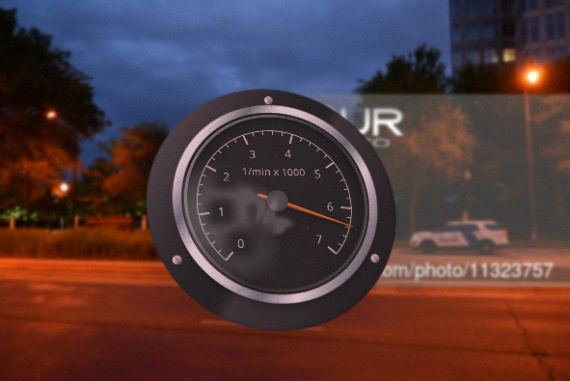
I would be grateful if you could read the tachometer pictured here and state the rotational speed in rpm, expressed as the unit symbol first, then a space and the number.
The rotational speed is rpm 6400
